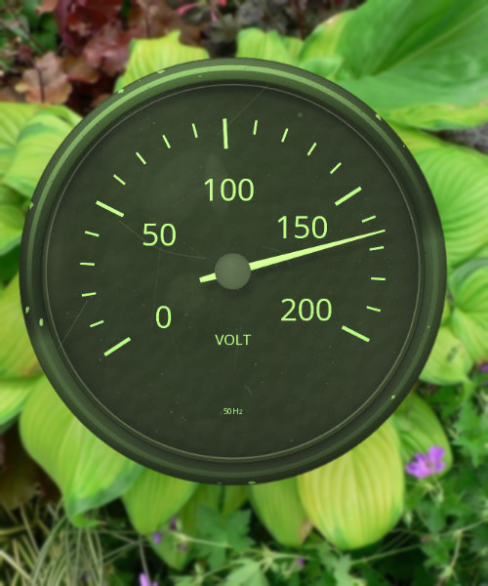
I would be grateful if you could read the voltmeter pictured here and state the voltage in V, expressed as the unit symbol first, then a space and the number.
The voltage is V 165
